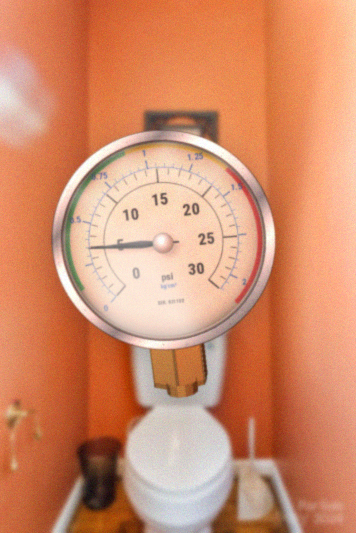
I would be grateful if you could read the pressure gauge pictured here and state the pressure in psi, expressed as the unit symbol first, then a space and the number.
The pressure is psi 5
